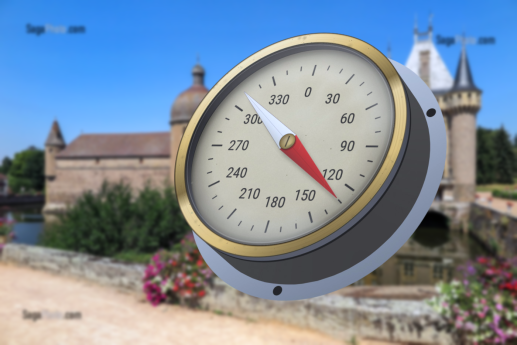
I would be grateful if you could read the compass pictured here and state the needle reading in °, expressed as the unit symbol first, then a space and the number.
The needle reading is ° 130
